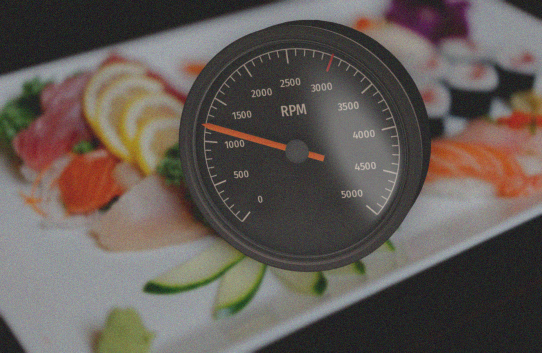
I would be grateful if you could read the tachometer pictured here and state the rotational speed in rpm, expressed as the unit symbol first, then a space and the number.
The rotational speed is rpm 1200
